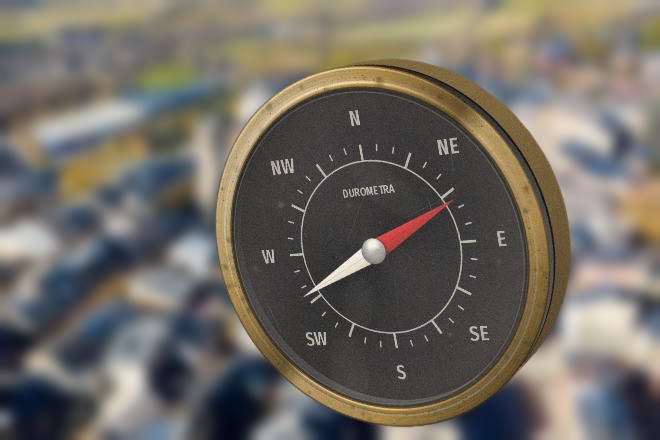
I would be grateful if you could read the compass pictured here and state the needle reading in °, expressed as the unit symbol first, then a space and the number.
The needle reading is ° 65
